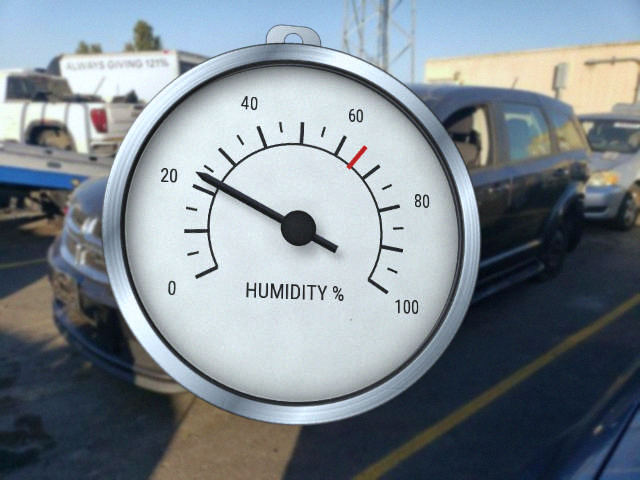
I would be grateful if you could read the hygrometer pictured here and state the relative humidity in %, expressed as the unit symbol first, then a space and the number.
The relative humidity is % 22.5
